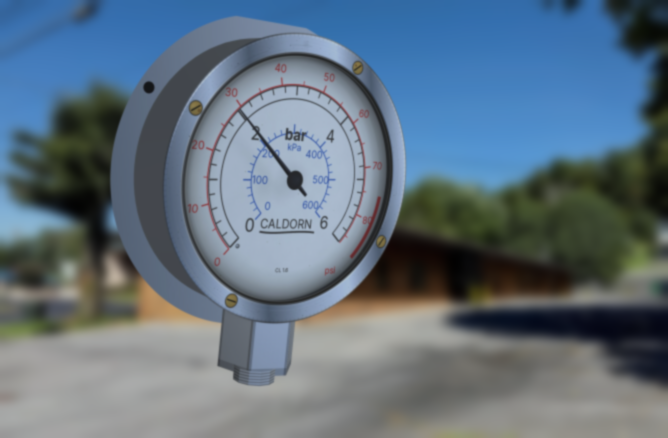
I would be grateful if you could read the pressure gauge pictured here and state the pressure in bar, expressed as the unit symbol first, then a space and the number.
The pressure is bar 2
